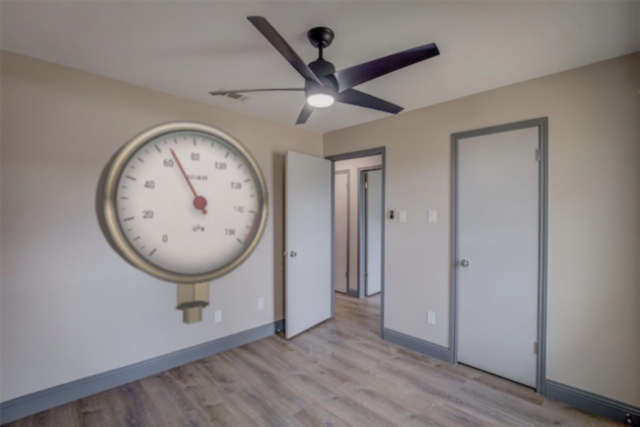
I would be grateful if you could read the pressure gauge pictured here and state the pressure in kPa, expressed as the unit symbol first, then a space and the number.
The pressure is kPa 65
